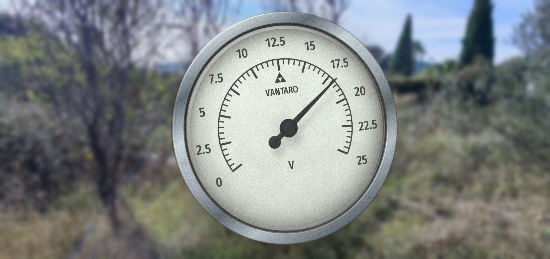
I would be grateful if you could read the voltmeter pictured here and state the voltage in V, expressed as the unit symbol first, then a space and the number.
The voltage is V 18
